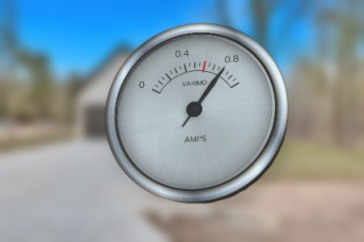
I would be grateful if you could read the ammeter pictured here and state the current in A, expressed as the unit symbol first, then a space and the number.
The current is A 0.8
